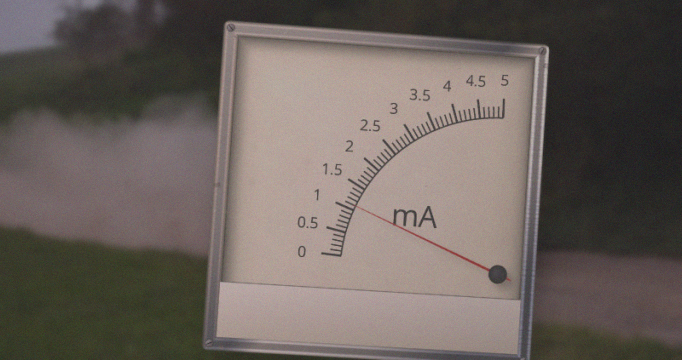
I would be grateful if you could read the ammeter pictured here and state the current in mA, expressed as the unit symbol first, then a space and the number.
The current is mA 1.1
